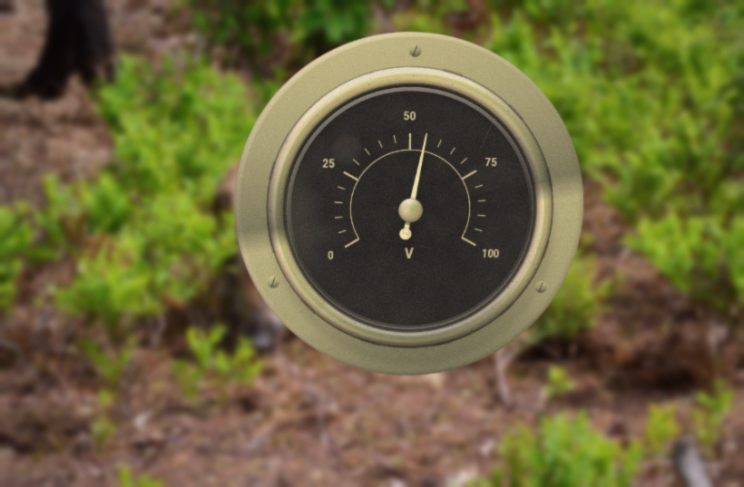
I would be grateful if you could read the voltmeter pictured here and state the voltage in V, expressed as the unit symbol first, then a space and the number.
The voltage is V 55
